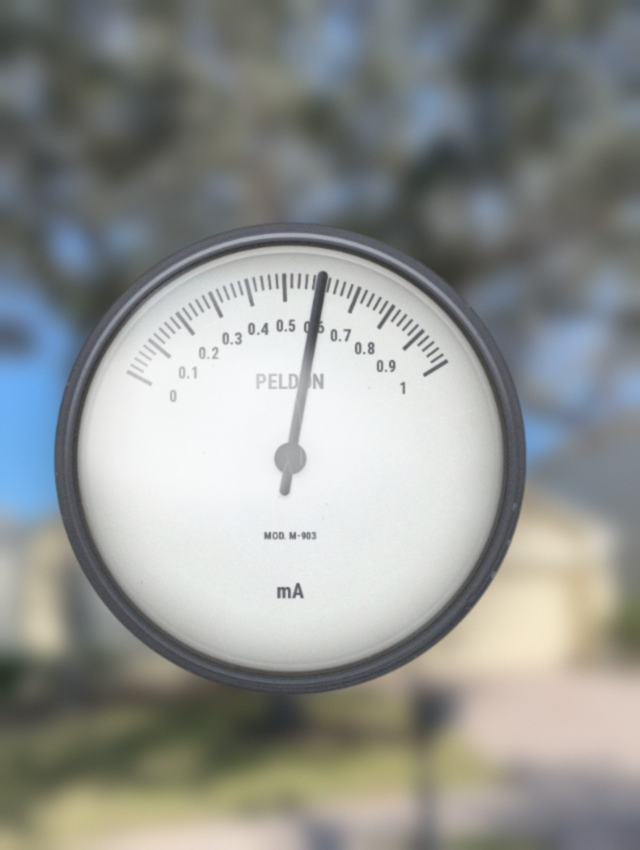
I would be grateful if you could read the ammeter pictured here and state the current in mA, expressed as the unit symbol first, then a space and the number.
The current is mA 0.6
